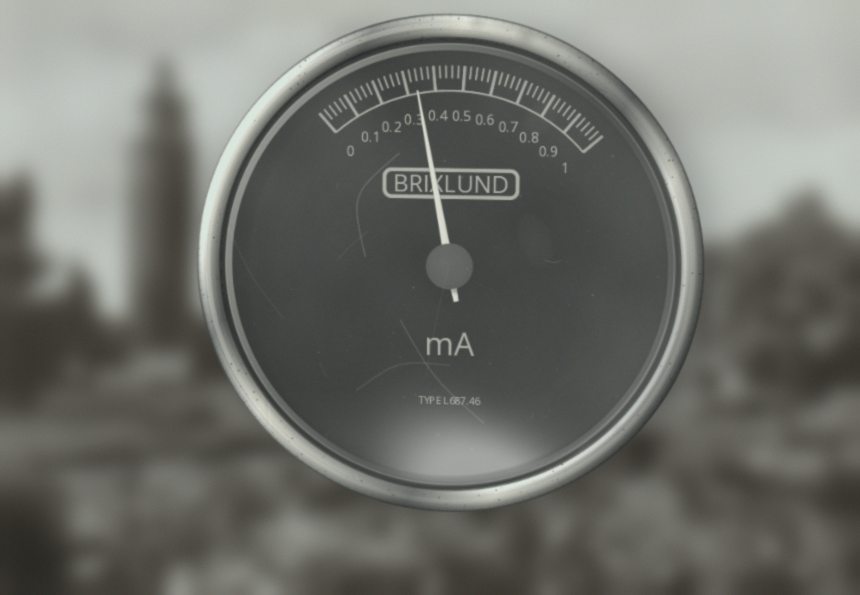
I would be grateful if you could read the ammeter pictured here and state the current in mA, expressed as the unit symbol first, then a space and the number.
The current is mA 0.34
